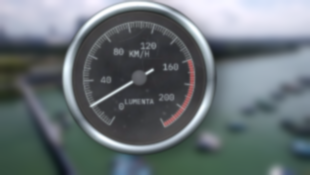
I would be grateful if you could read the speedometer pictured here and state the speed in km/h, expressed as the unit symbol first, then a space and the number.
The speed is km/h 20
